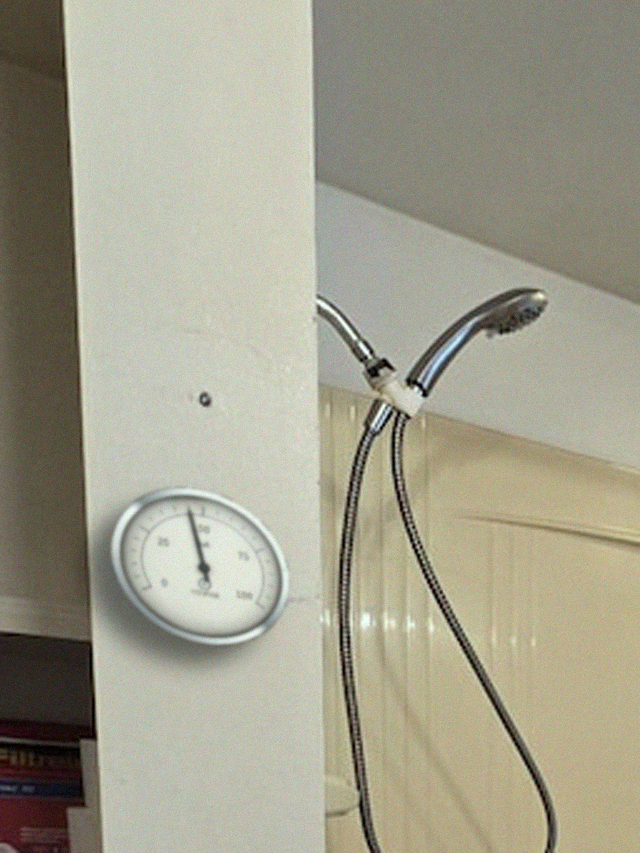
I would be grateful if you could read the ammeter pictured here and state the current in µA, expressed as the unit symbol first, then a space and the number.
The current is µA 45
